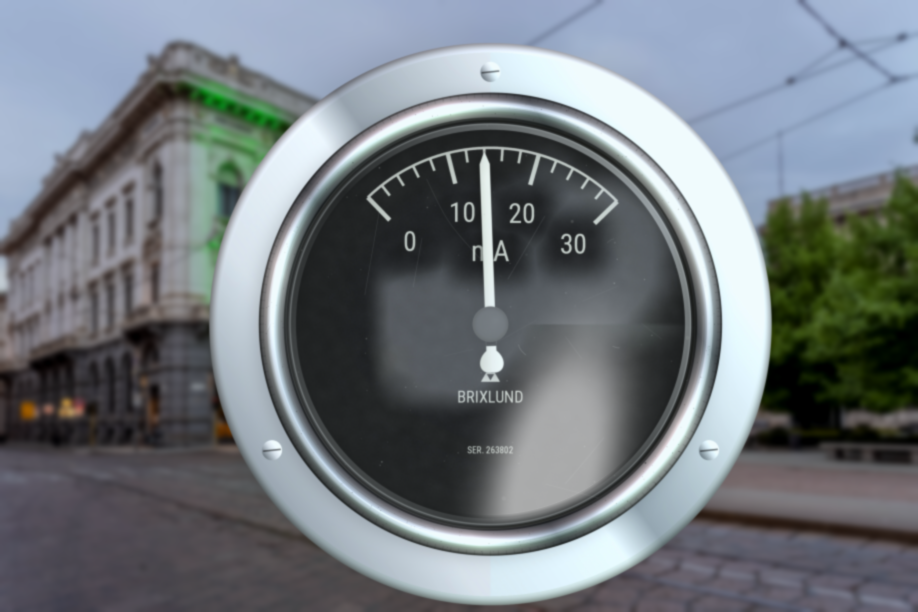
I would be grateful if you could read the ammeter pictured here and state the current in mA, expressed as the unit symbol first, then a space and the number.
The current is mA 14
